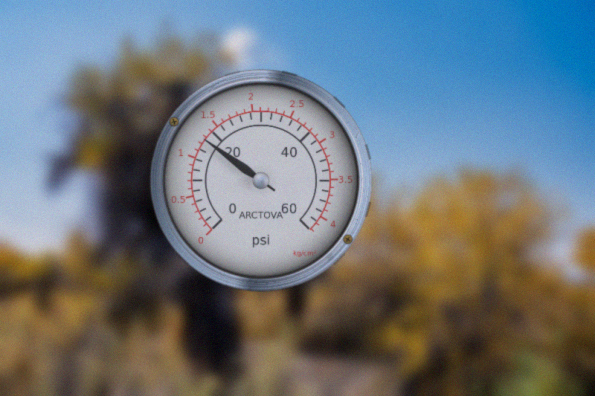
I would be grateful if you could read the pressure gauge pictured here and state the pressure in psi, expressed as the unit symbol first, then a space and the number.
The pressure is psi 18
